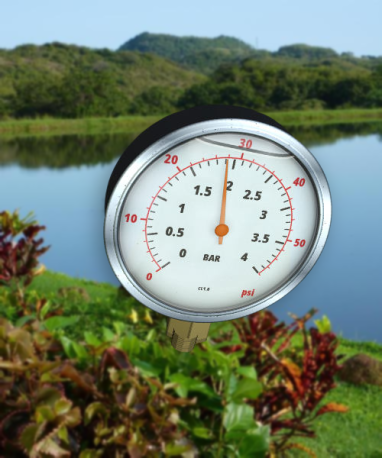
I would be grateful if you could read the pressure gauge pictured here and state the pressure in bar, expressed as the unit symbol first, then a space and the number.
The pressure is bar 1.9
